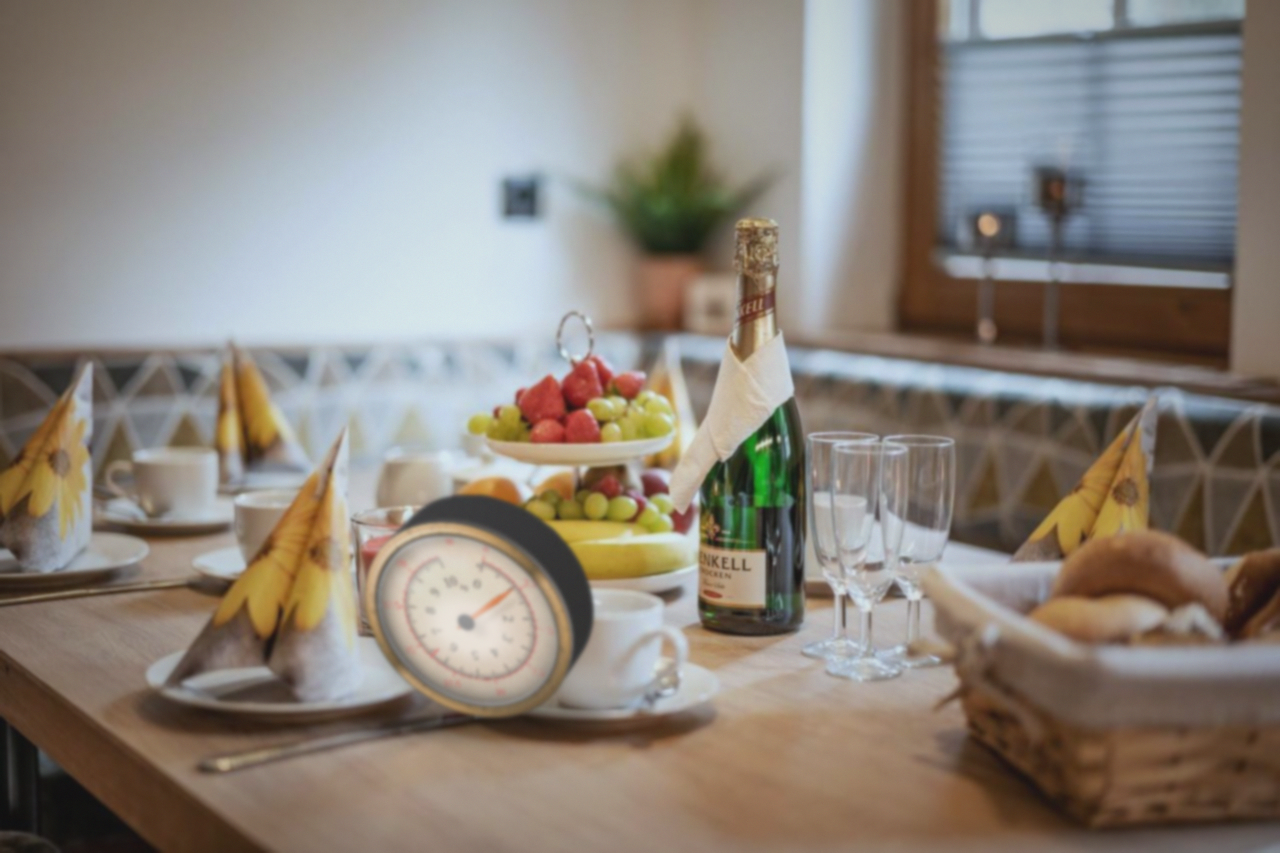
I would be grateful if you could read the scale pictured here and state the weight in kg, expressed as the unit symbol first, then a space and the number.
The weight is kg 1
